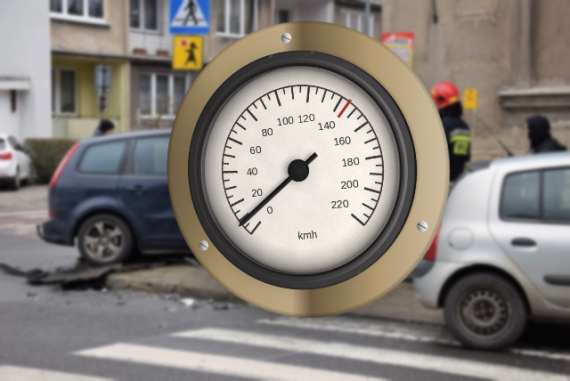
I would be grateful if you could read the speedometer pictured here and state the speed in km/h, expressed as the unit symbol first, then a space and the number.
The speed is km/h 7.5
